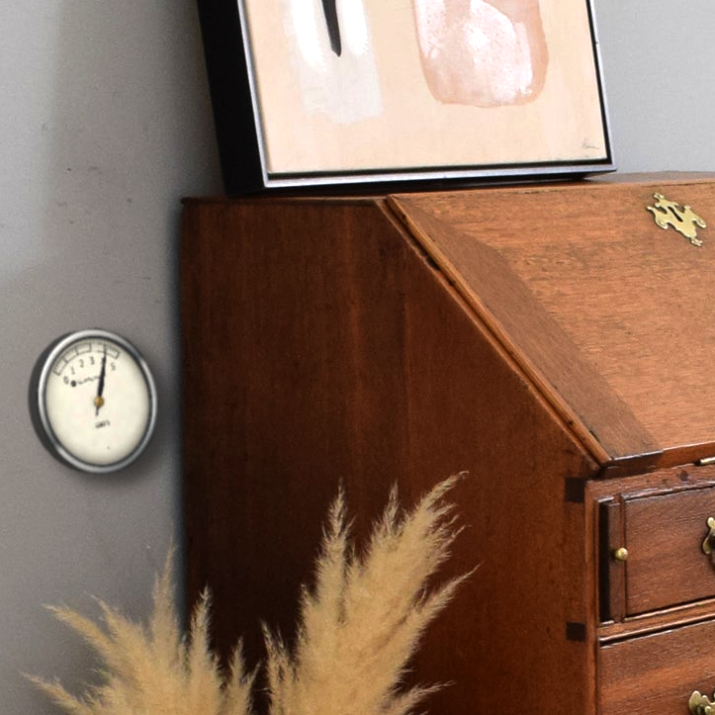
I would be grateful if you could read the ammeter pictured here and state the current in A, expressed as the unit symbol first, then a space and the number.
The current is A 4
